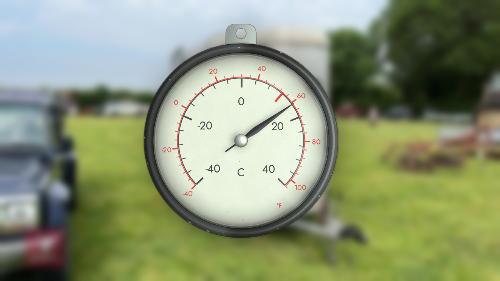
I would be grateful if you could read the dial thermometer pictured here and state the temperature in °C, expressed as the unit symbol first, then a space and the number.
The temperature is °C 16
